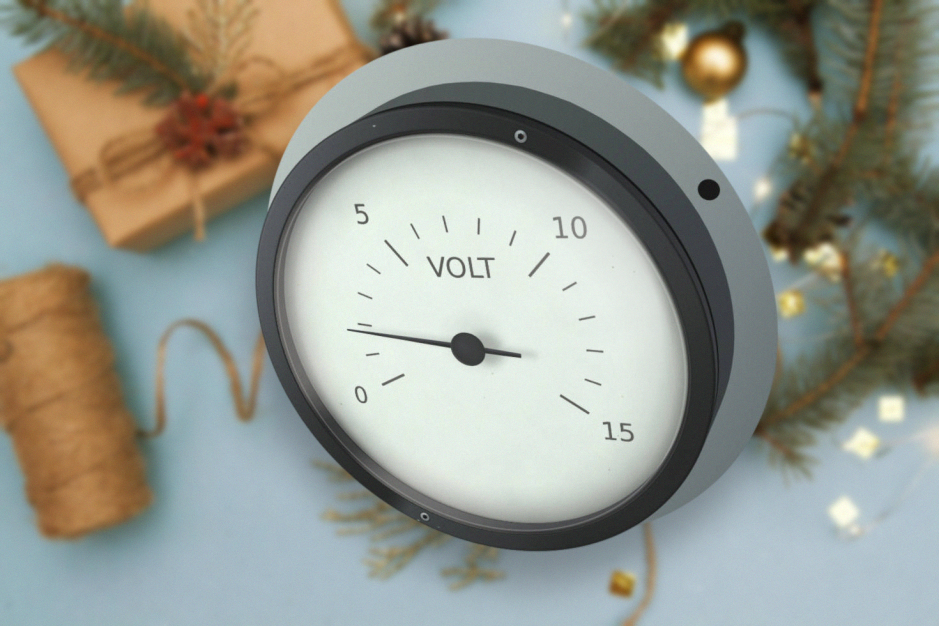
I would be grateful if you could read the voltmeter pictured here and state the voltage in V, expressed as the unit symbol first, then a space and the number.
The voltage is V 2
